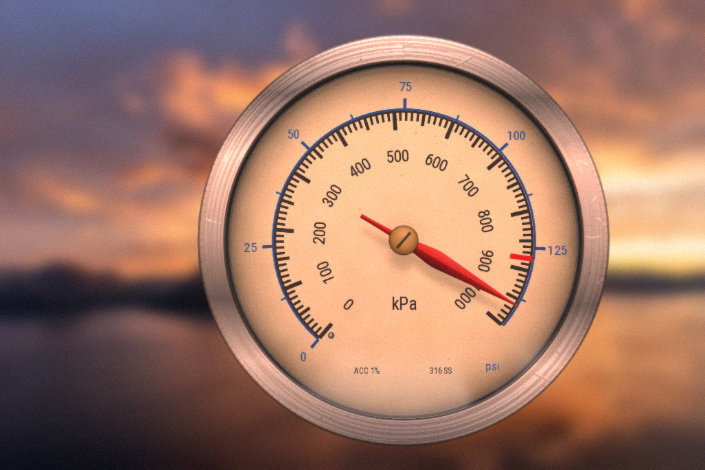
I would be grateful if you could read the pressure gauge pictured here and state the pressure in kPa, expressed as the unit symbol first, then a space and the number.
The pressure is kPa 960
